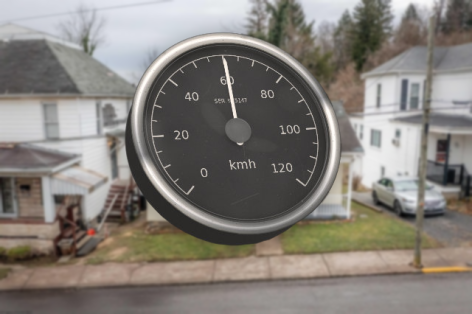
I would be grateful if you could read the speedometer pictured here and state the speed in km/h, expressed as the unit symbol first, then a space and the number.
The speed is km/h 60
